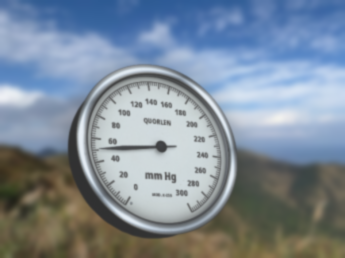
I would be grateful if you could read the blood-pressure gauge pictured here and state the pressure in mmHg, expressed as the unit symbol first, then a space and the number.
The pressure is mmHg 50
